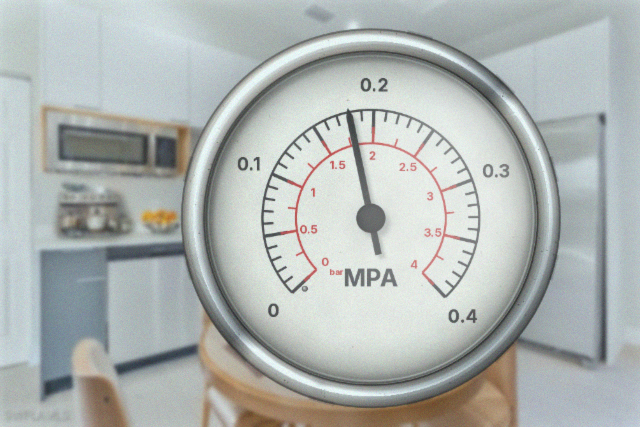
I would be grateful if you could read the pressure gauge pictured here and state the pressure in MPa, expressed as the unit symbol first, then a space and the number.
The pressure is MPa 0.18
